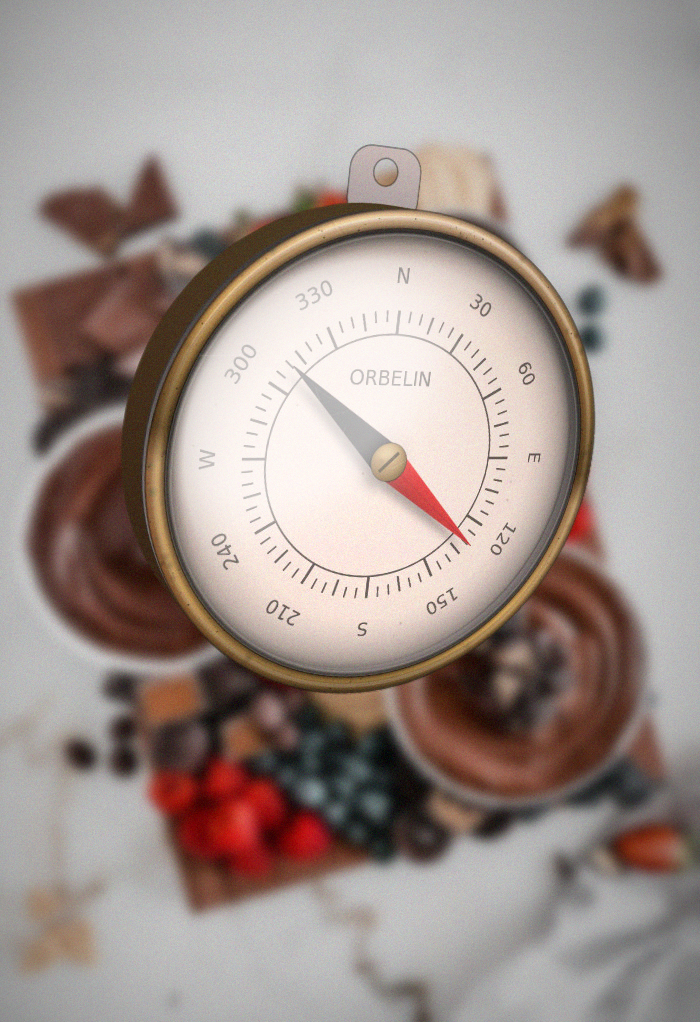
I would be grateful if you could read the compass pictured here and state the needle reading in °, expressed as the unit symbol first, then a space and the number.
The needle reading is ° 130
